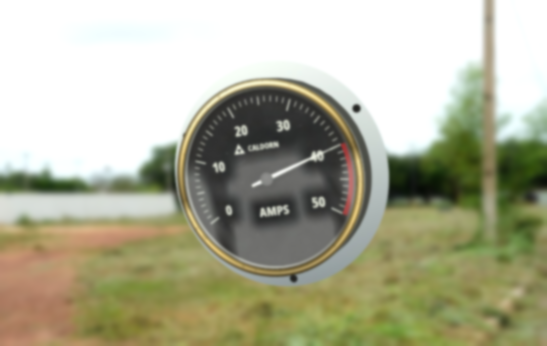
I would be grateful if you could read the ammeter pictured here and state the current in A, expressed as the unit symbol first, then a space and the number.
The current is A 40
